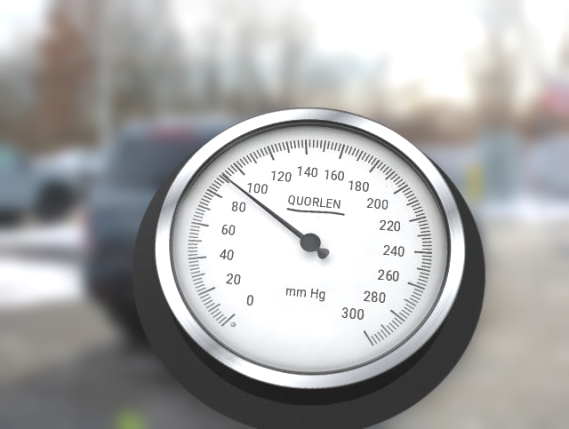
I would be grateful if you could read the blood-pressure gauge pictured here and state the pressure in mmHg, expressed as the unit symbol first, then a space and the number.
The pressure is mmHg 90
